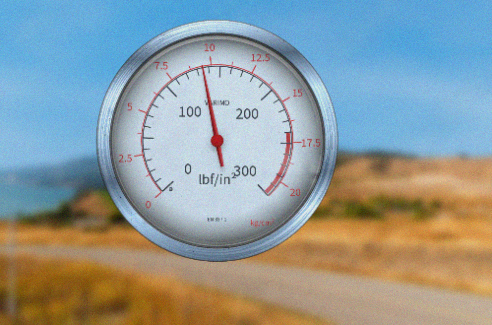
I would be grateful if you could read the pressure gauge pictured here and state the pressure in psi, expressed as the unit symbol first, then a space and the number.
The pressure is psi 135
